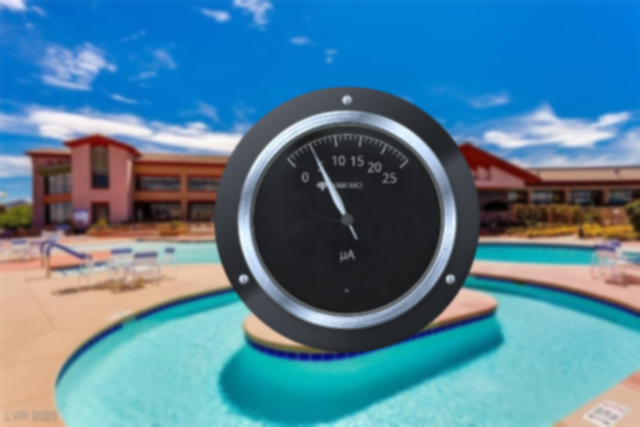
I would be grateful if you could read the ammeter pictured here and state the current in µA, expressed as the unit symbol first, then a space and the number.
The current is µA 5
